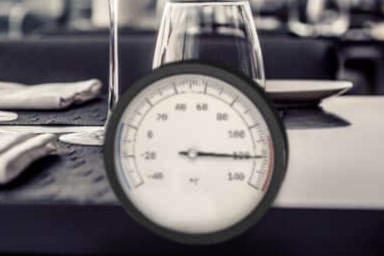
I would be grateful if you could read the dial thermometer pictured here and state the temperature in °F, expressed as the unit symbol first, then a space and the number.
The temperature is °F 120
